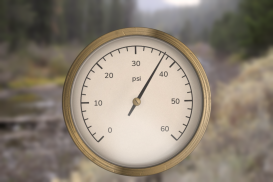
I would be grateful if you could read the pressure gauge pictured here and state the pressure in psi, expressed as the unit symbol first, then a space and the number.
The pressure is psi 37
